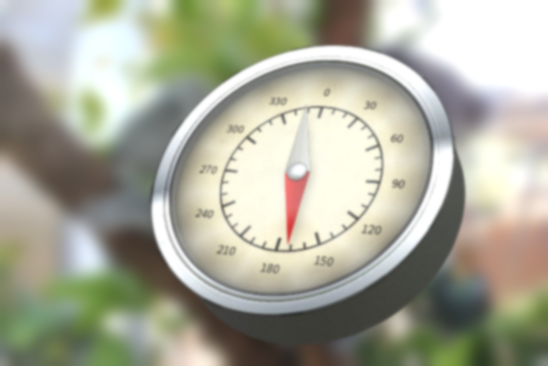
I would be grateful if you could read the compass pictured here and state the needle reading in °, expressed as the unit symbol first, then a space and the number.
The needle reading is ° 170
